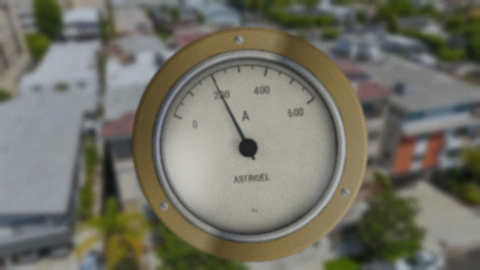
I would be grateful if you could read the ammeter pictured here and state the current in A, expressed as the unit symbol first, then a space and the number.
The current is A 200
